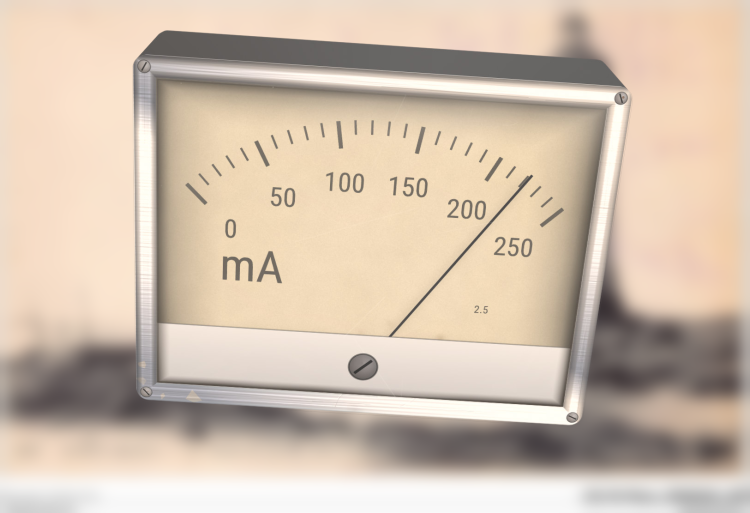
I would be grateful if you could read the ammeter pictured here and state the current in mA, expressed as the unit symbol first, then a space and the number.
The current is mA 220
